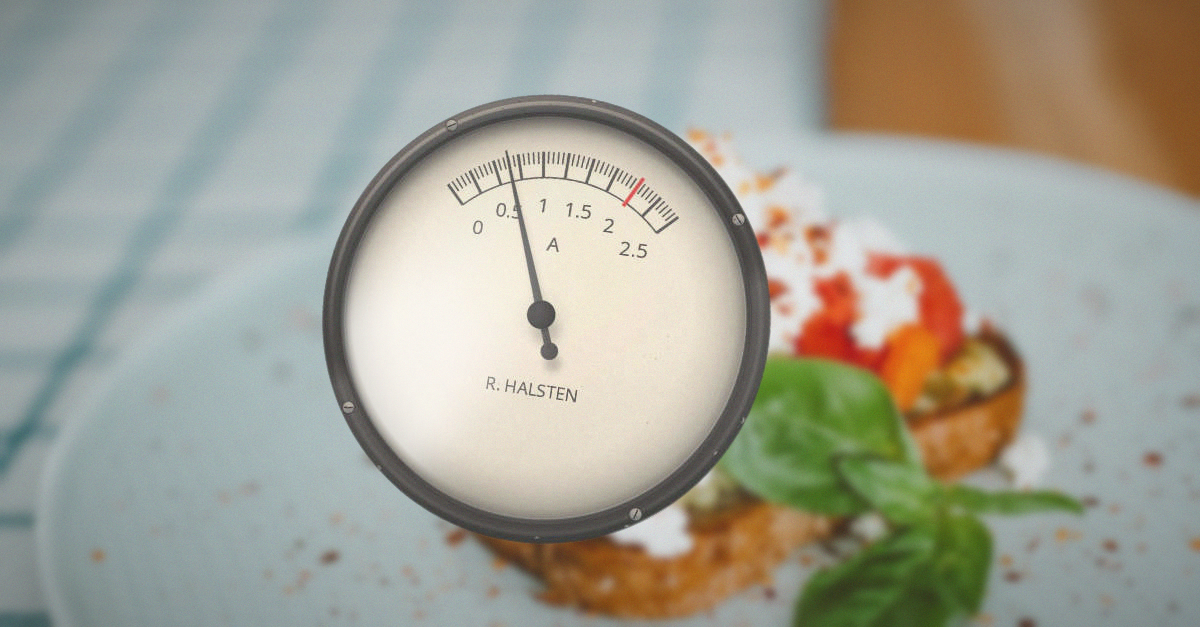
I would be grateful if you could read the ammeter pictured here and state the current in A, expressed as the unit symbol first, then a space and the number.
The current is A 0.65
